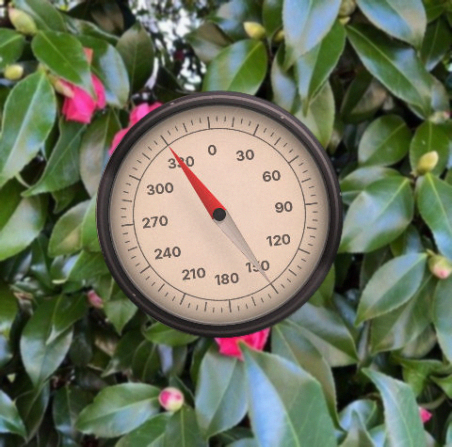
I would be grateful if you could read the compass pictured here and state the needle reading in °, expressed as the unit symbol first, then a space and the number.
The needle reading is ° 330
